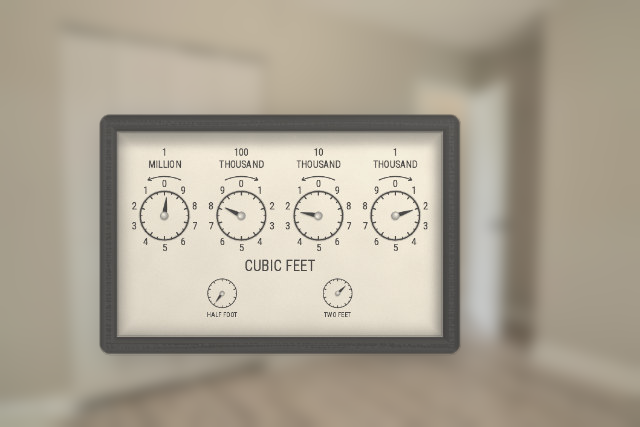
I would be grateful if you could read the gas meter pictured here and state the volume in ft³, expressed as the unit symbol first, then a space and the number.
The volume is ft³ 982200
